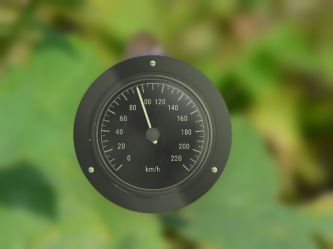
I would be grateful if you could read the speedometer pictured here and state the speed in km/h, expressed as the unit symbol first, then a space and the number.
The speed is km/h 95
